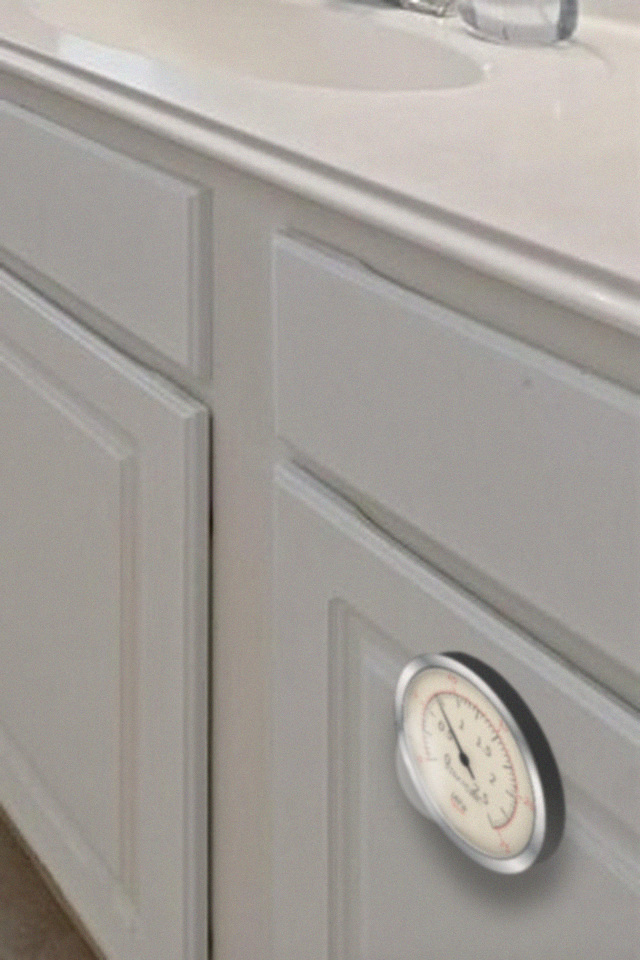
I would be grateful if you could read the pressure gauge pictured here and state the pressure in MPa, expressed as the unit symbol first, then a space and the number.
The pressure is MPa 0.75
